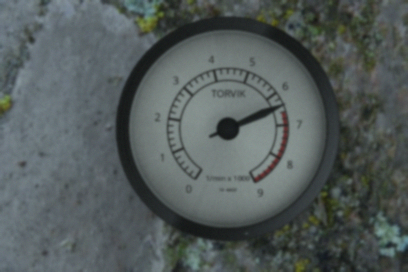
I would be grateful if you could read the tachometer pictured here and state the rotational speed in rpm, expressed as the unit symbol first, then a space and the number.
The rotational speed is rpm 6400
